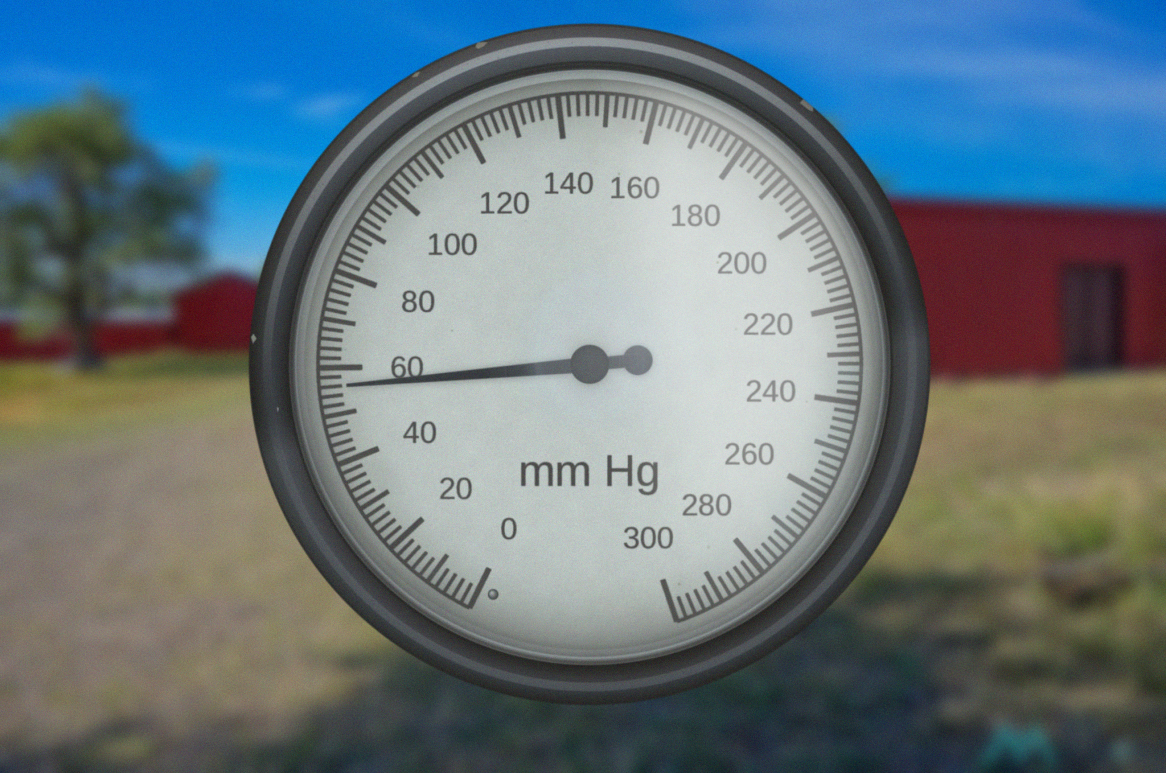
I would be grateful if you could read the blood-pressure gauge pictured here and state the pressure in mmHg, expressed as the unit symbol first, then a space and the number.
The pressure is mmHg 56
